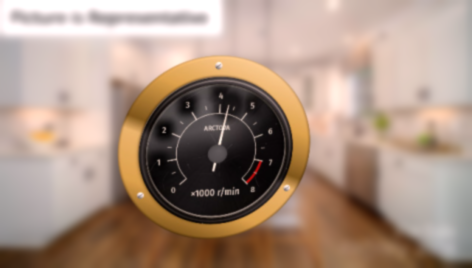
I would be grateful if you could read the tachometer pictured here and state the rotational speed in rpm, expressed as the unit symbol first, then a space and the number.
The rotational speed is rpm 4250
